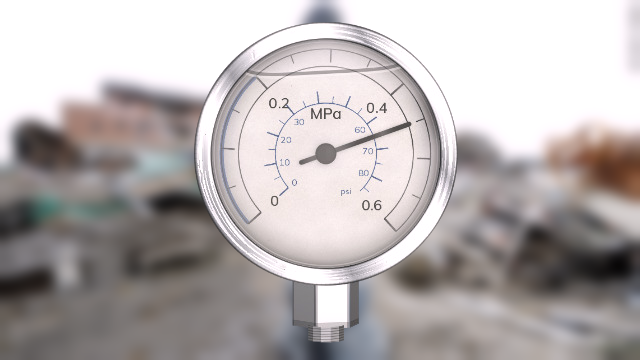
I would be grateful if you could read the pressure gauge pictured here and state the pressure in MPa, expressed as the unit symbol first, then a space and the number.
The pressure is MPa 0.45
